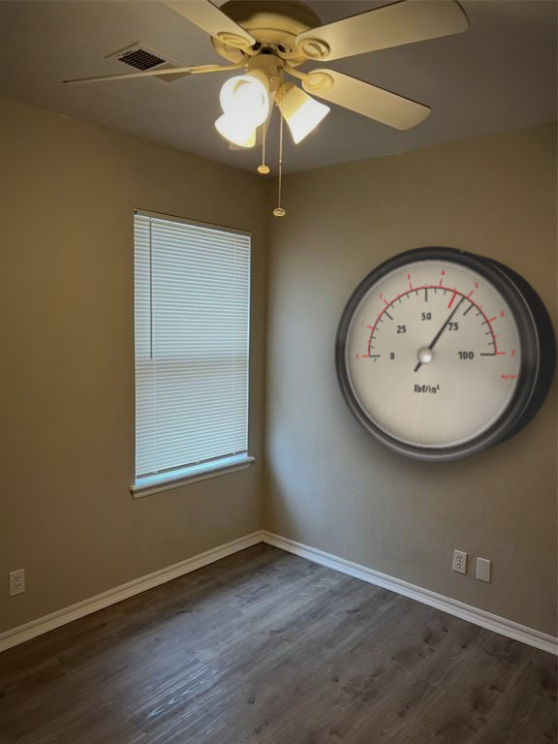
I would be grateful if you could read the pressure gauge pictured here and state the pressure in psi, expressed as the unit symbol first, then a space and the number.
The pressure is psi 70
